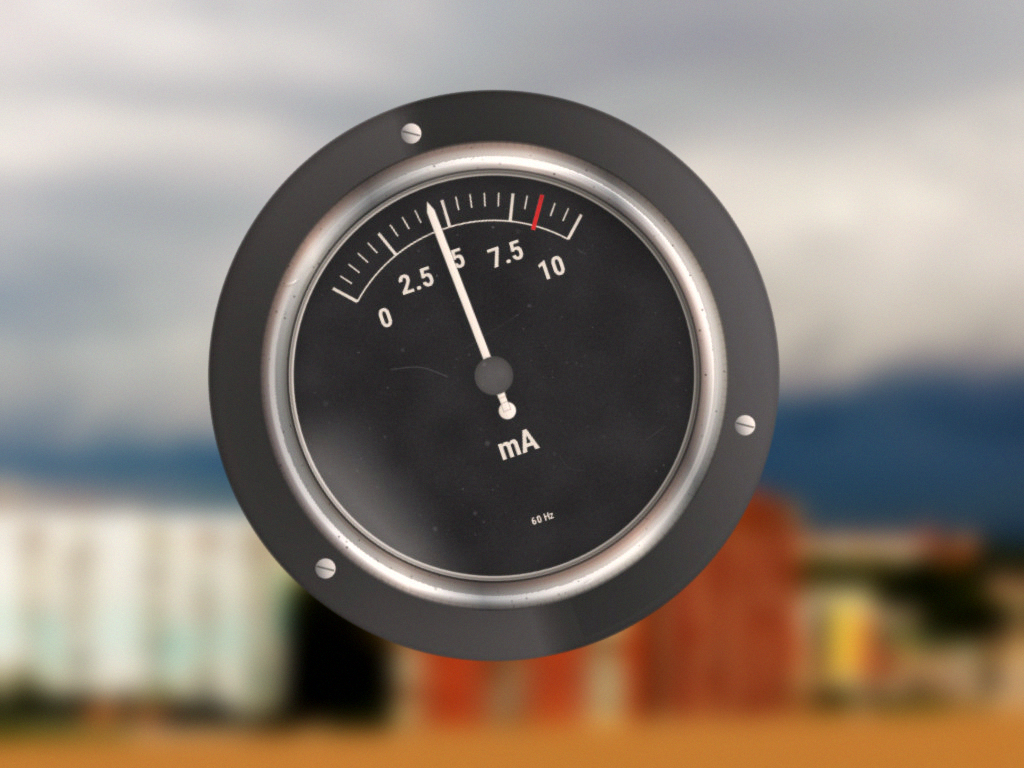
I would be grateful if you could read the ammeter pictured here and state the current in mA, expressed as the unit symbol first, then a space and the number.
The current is mA 4.5
